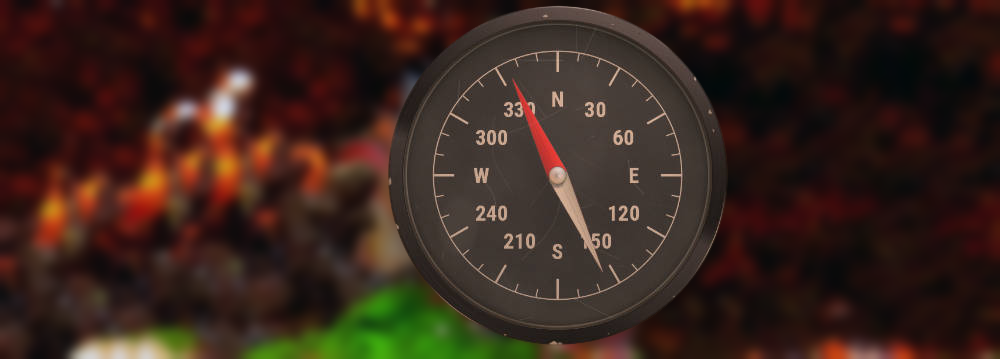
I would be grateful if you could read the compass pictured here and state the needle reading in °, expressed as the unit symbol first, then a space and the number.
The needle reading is ° 335
